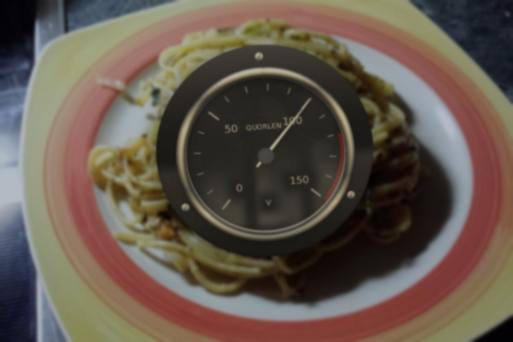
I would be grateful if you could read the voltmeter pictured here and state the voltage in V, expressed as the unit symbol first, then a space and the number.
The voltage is V 100
